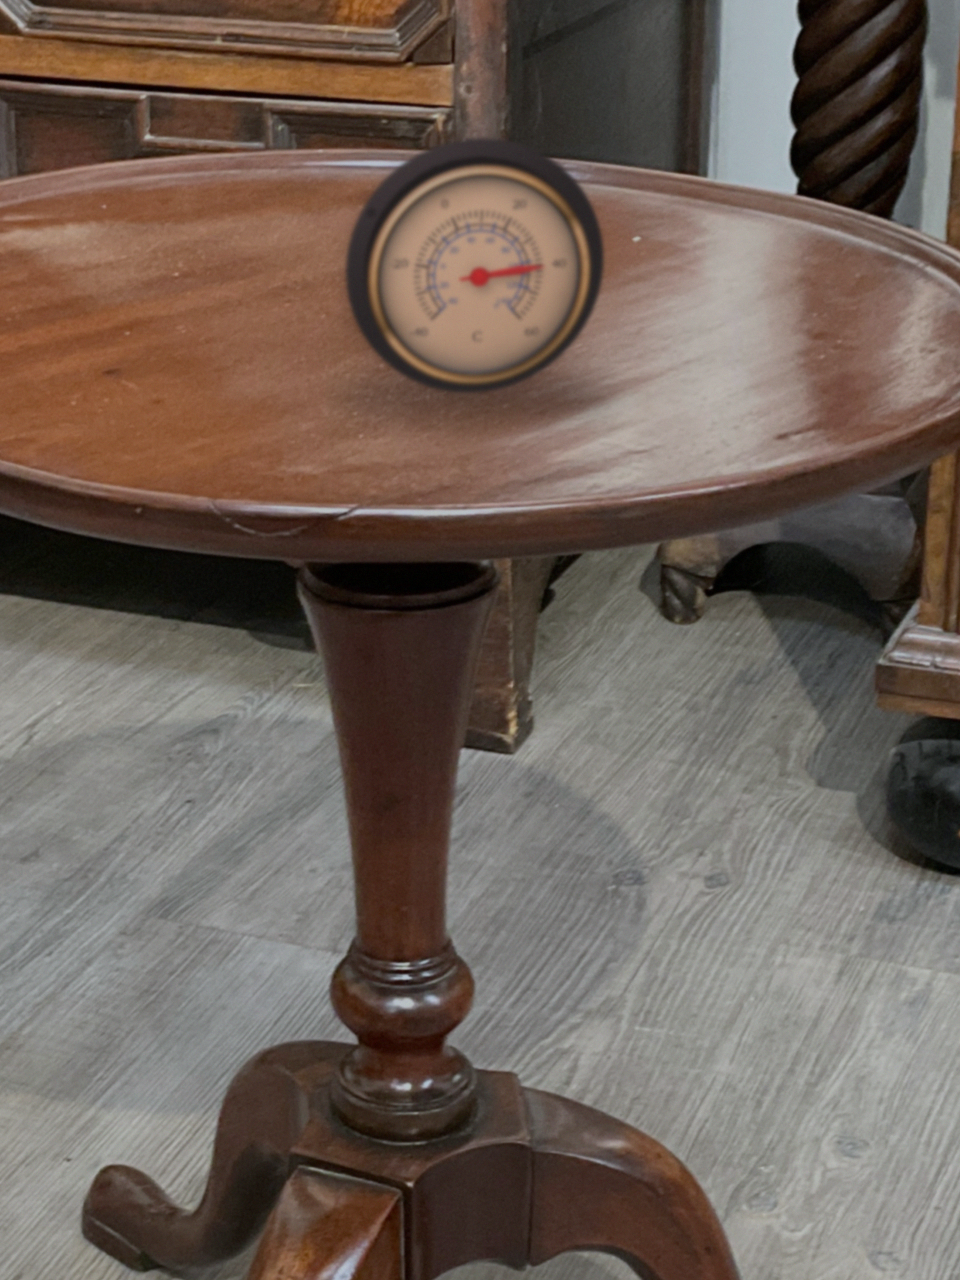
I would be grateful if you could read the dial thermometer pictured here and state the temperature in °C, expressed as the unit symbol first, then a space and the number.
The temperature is °C 40
